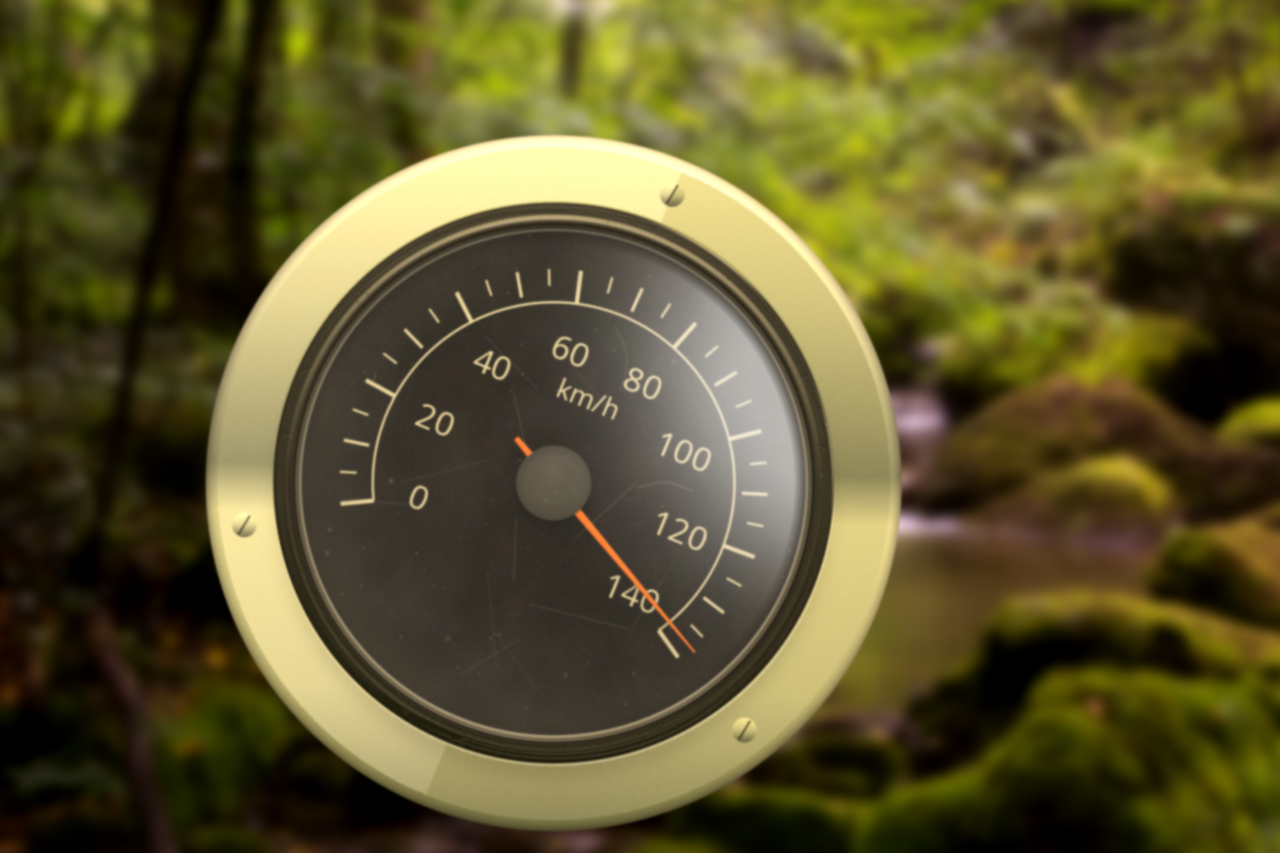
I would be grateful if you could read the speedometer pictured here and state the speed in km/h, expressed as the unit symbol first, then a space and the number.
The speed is km/h 137.5
